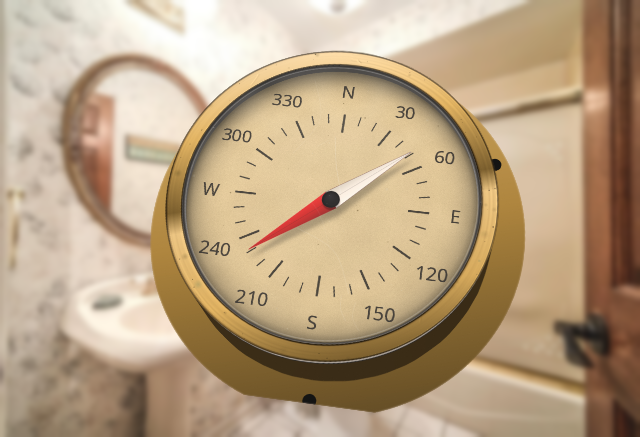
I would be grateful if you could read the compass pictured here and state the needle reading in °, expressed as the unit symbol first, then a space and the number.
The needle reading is ° 230
